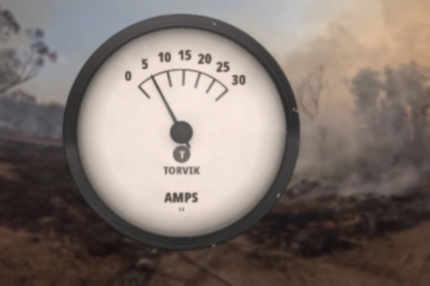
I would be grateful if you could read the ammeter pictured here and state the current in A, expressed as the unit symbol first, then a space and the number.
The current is A 5
